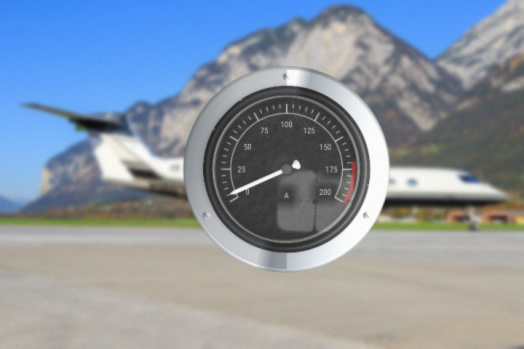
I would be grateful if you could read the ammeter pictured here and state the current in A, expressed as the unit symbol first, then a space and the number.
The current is A 5
